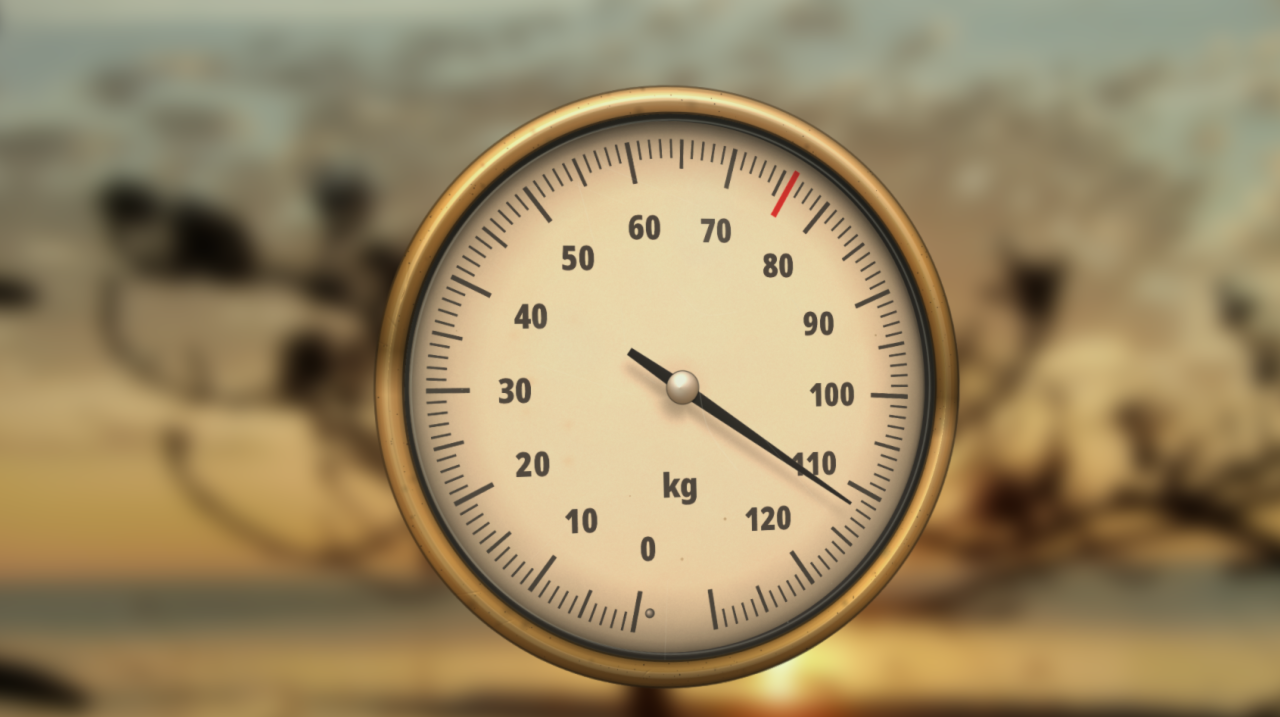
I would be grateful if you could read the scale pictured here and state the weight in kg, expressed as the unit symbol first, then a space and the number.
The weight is kg 112
